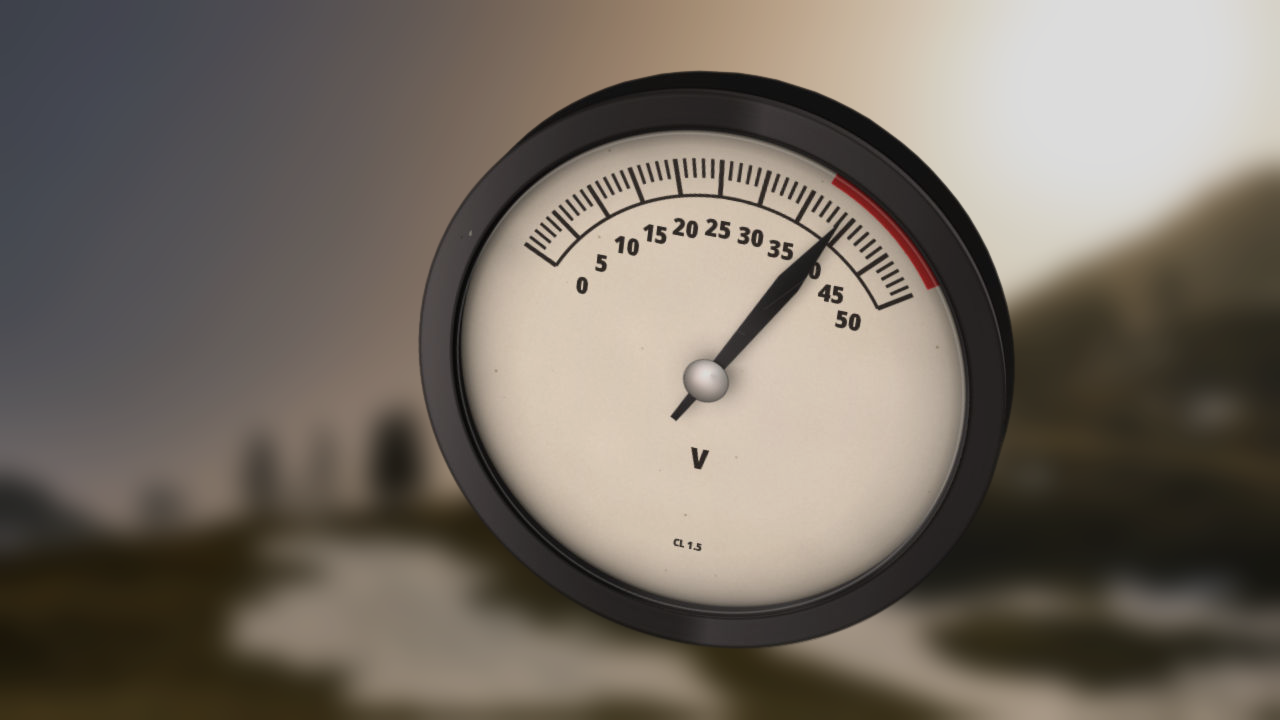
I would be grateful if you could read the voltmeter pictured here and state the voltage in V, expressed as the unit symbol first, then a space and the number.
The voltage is V 39
